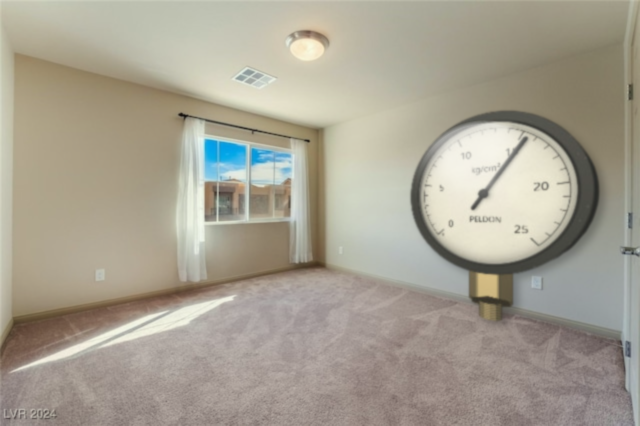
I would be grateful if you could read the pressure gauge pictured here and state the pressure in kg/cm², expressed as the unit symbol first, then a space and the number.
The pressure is kg/cm² 15.5
